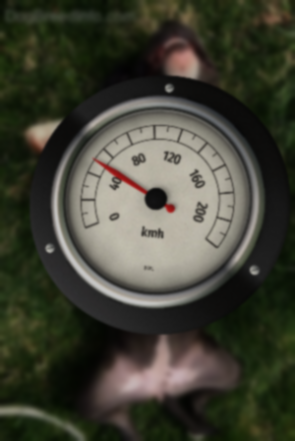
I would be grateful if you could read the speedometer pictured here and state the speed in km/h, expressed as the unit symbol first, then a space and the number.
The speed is km/h 50
